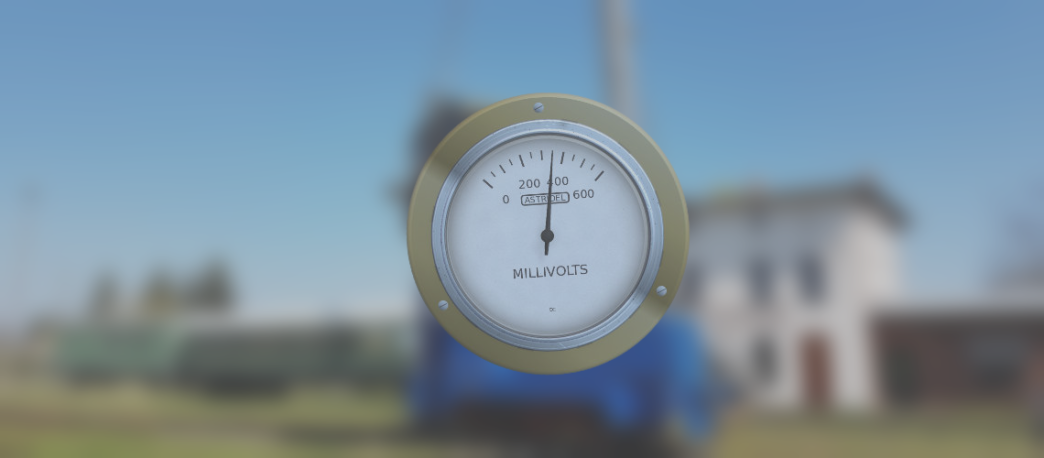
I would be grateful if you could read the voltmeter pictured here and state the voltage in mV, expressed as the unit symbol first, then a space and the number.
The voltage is mV 350
